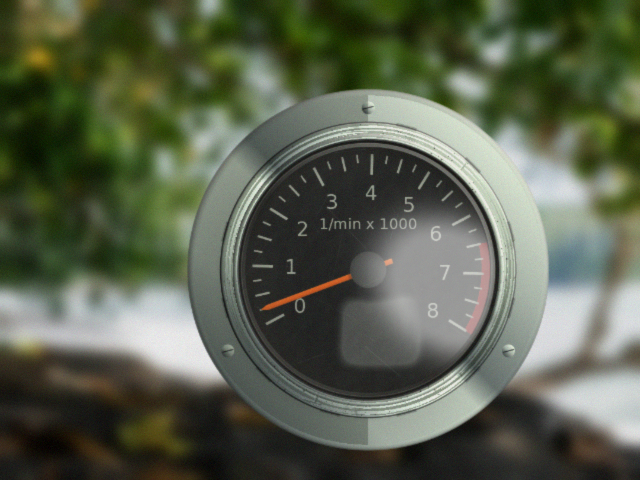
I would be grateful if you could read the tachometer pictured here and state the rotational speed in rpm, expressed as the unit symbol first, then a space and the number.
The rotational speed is rpm 250
